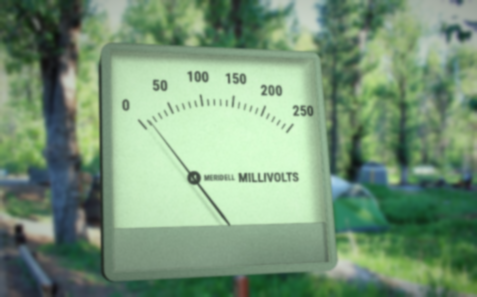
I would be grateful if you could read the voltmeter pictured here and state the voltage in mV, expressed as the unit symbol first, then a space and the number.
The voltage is mV 10
